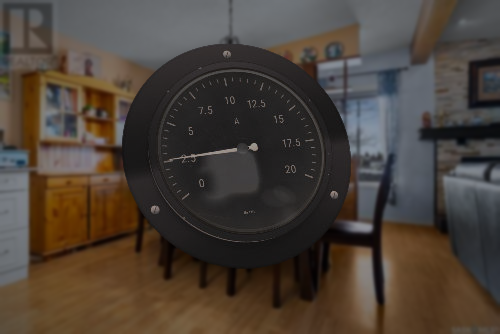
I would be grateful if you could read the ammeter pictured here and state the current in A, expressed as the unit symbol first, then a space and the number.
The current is A 2.5
